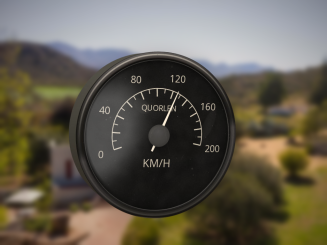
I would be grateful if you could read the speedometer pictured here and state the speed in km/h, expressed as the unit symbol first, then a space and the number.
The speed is km/h 125
